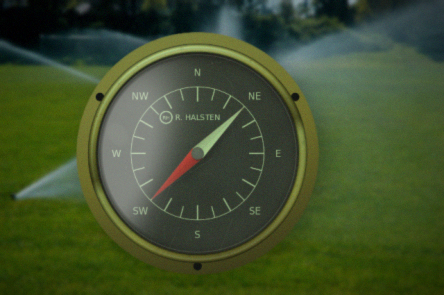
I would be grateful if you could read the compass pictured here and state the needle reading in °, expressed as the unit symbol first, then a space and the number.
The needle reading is ° 225
